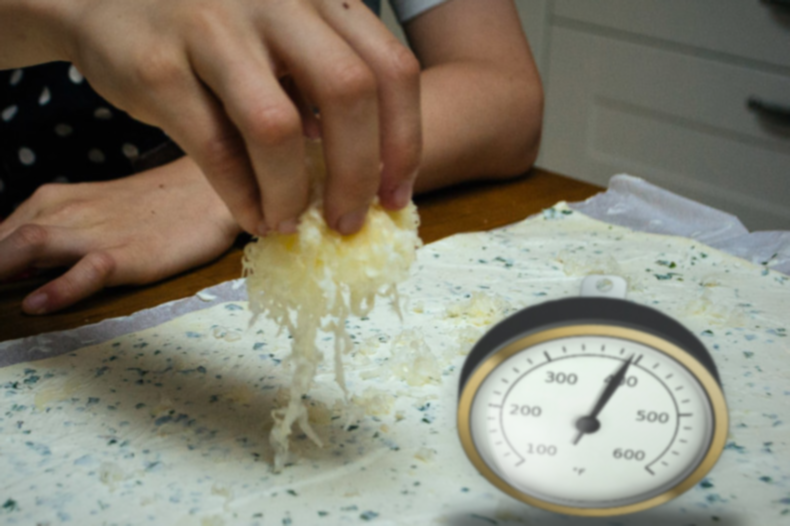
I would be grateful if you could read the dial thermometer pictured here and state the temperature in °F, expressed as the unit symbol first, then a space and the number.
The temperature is °F 390
